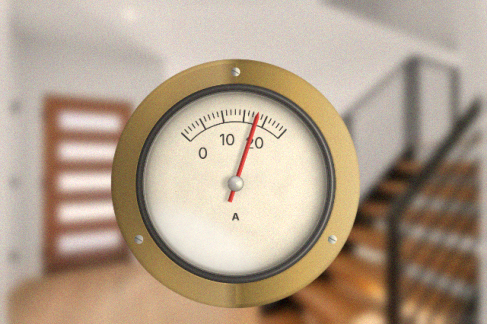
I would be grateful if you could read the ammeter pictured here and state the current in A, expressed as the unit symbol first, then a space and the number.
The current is A 18
